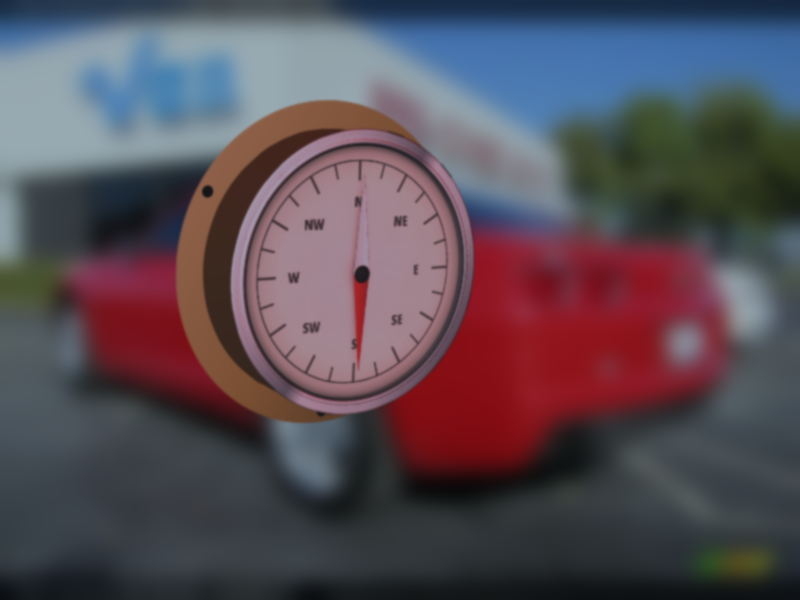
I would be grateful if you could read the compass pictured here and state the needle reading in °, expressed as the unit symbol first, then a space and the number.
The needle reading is ° 180
